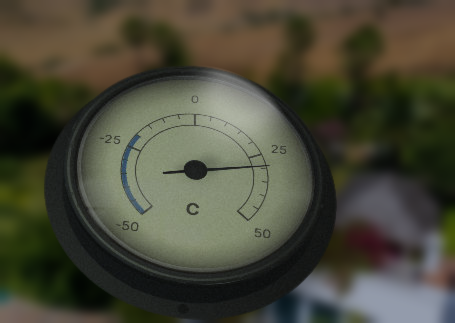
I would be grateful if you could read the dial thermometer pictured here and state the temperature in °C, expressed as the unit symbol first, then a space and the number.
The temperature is °C 30
